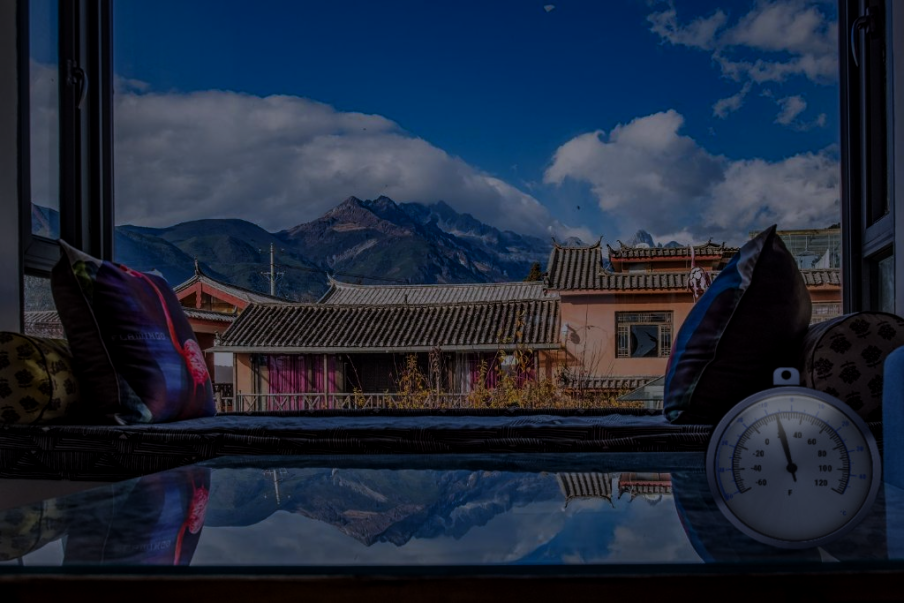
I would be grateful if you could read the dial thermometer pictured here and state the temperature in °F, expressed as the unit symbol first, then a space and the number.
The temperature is °F 20
